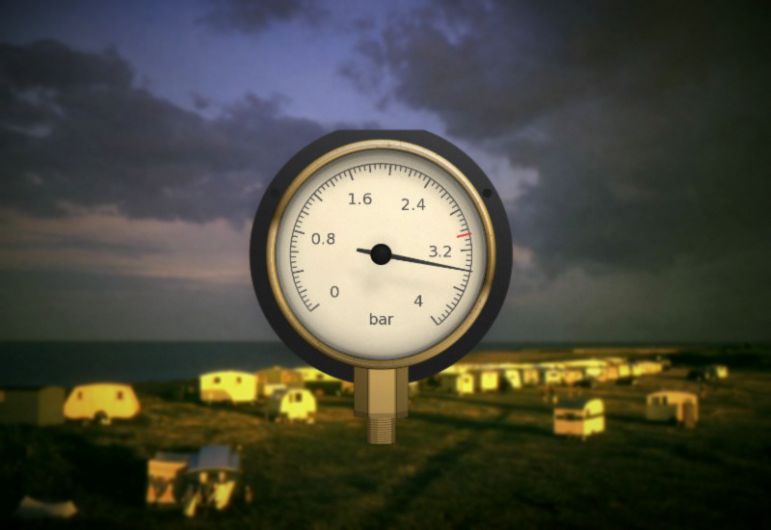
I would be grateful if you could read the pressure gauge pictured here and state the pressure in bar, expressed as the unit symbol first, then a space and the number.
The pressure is bar 3.4
